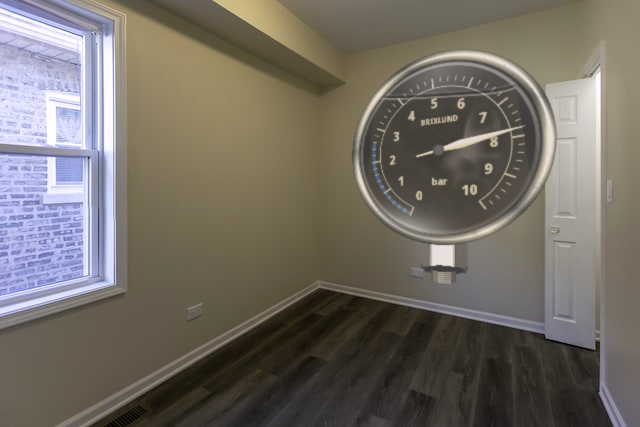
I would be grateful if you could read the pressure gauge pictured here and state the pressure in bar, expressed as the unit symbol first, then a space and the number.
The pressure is bar 7.8
